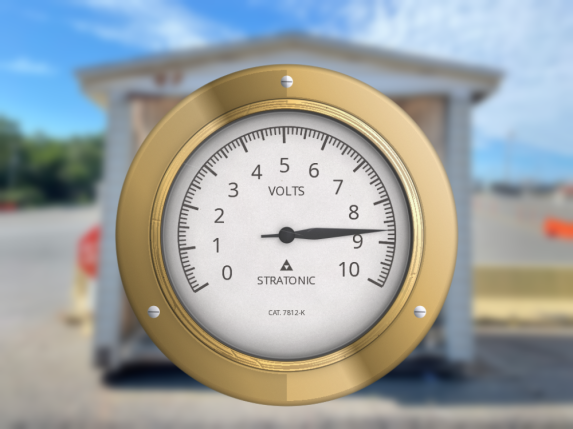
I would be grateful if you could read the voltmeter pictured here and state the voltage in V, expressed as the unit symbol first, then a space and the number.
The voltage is V 8.7
